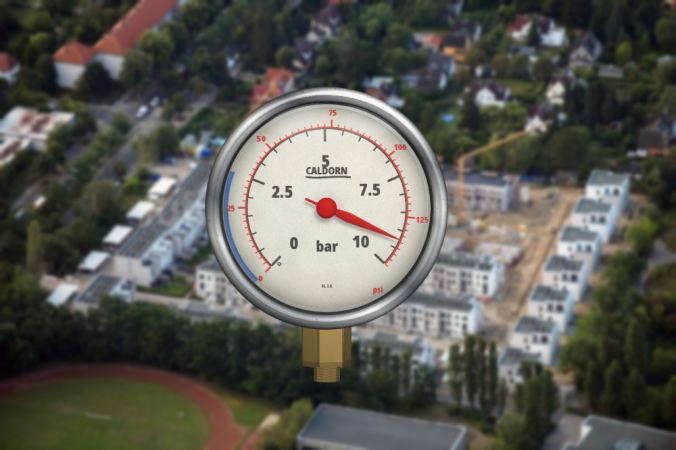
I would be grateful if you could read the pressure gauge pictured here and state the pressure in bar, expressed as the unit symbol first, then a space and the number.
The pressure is bar 9.25
